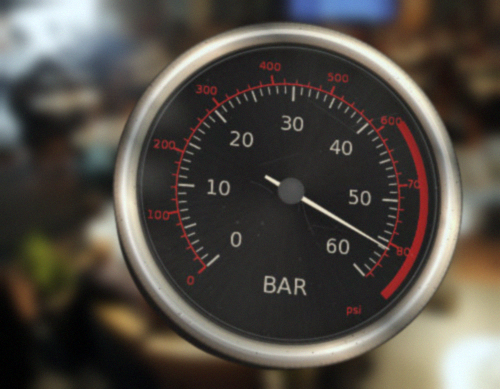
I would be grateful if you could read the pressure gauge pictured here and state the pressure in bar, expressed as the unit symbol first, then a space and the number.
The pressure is bar 56
